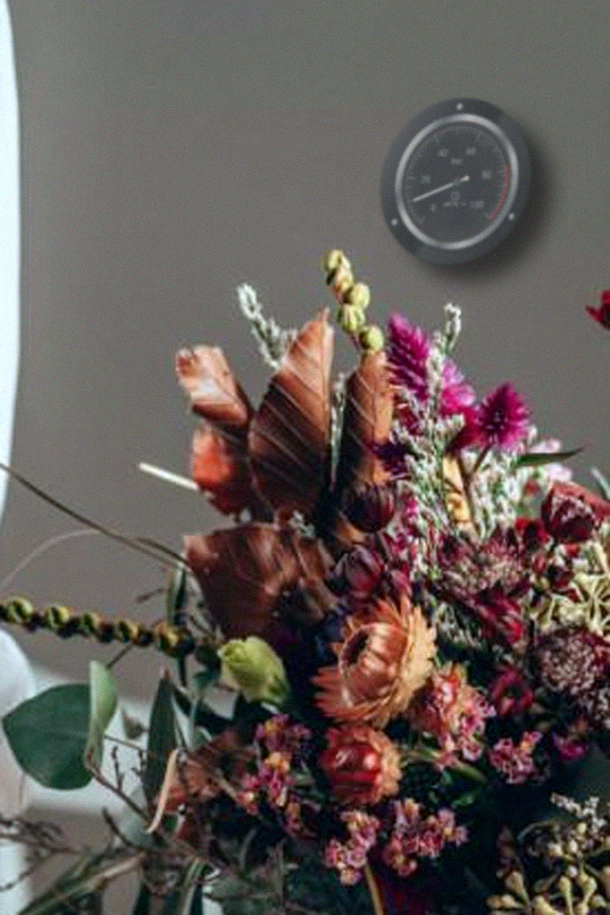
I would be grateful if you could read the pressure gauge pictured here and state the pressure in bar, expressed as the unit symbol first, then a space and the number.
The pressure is bar 10
